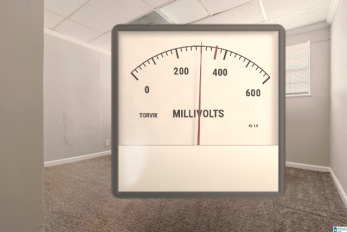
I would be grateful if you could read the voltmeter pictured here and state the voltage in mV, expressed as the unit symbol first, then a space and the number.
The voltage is mV 300
